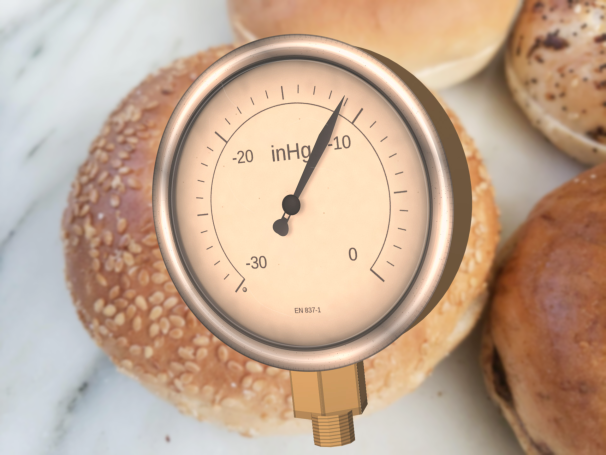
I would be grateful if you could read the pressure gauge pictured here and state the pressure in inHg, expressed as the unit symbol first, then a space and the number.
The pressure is inHg -11
